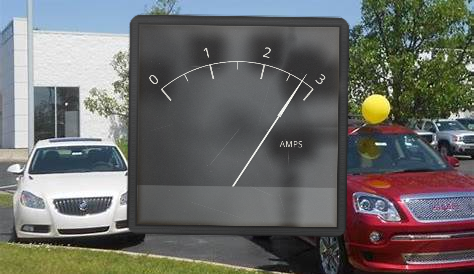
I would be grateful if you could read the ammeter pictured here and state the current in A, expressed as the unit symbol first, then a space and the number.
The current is A 2.75
